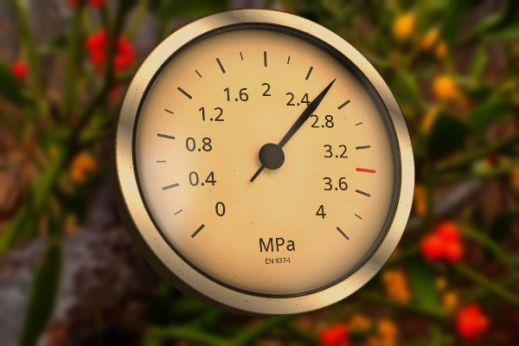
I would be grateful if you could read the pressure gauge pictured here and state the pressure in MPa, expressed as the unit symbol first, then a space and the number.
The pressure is MPa 2.6
